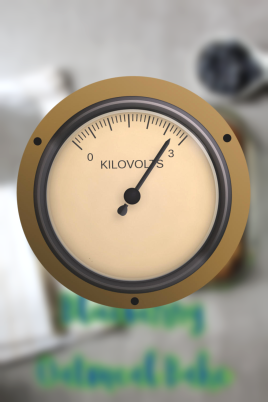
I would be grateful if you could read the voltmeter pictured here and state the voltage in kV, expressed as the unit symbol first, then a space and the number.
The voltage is kV 2.7
